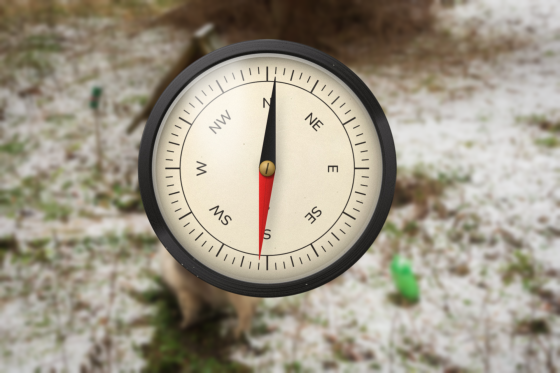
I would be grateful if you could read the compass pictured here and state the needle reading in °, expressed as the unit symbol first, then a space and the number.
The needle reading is ° 185
